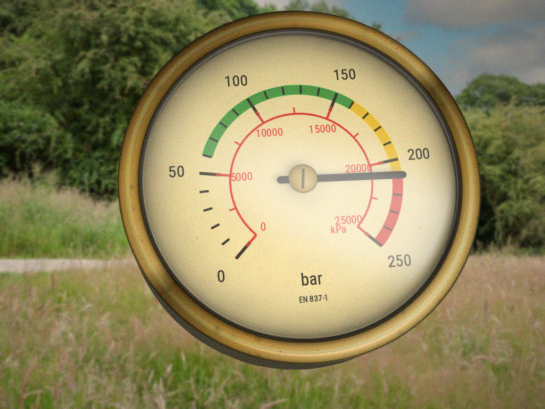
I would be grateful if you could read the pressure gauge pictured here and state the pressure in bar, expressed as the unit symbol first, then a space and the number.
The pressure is bar 210
